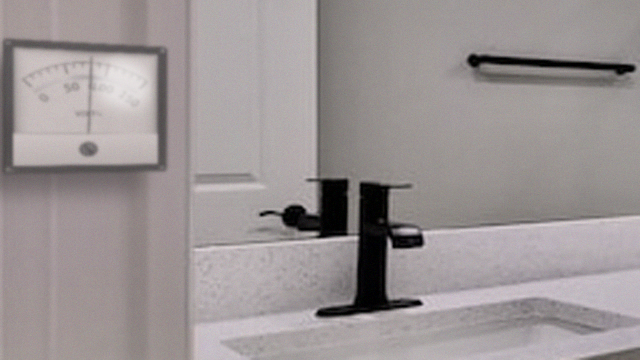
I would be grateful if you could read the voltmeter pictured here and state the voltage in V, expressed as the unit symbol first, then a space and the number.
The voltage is V 80
